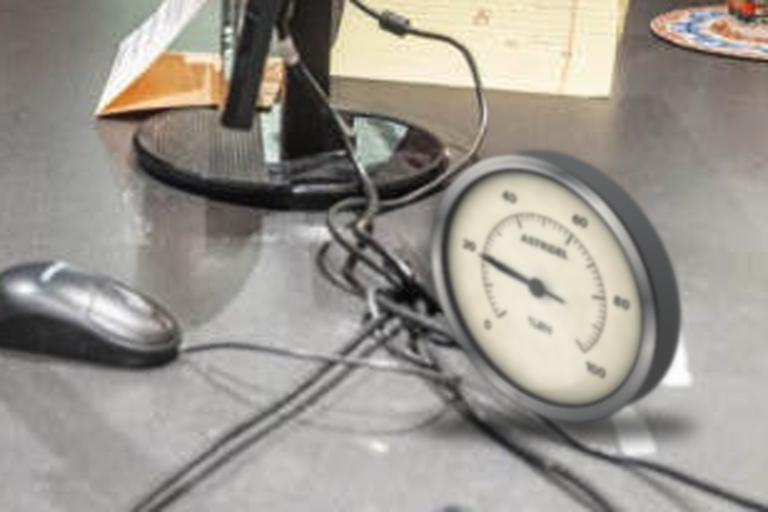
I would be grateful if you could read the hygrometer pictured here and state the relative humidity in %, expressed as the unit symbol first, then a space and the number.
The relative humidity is % 20
